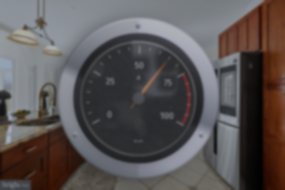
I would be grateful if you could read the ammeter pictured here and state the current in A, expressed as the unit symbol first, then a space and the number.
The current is A 65
